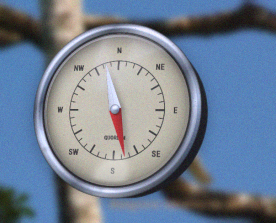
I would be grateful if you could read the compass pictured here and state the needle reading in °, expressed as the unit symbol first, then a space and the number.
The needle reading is ° 165
